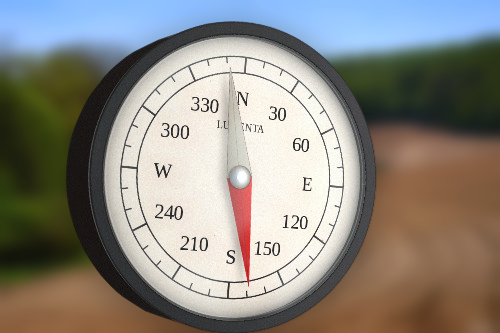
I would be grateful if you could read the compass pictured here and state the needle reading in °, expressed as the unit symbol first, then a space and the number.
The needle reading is ° 170
